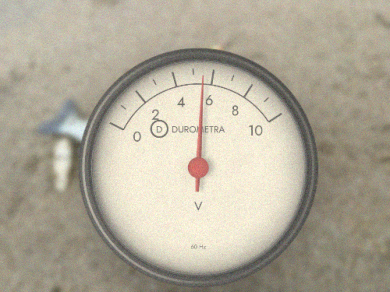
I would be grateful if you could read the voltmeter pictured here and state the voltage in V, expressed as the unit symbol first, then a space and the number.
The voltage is V 5.5
